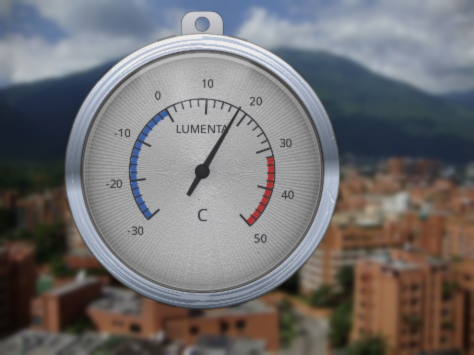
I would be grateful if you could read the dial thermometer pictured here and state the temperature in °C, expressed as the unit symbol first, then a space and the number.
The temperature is °C 18
